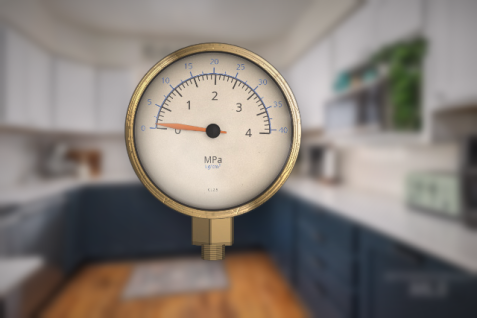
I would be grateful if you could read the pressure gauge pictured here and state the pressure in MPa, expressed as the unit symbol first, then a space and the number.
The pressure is MPa 0.1
